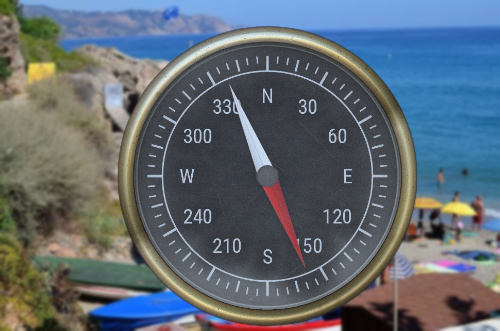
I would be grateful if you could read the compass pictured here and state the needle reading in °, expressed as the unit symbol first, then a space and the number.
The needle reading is ° 157.5
